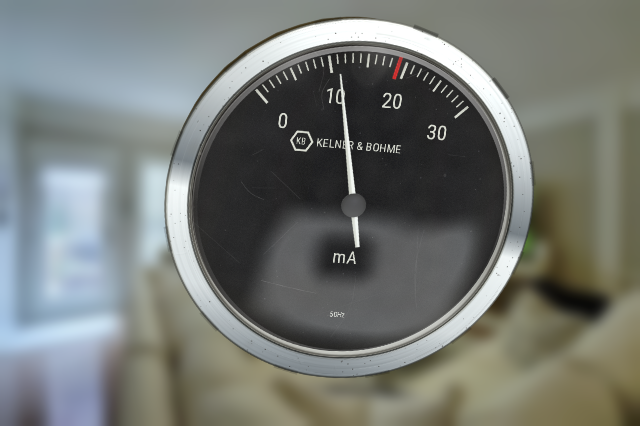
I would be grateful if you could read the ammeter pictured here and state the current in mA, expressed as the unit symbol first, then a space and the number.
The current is mA 11
